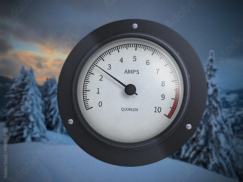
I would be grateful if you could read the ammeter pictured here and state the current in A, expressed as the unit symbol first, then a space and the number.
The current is A 2.5
